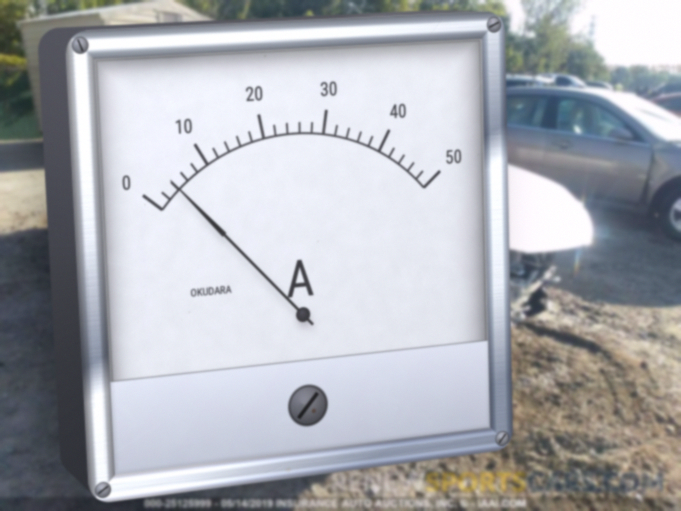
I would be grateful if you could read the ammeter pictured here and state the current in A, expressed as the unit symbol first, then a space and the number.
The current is A 4
